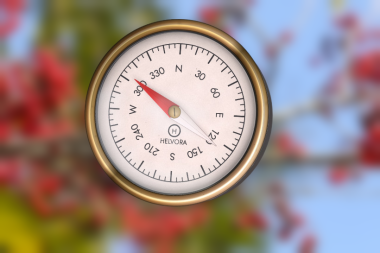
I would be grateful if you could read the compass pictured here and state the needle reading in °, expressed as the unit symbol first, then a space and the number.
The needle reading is ° 305
